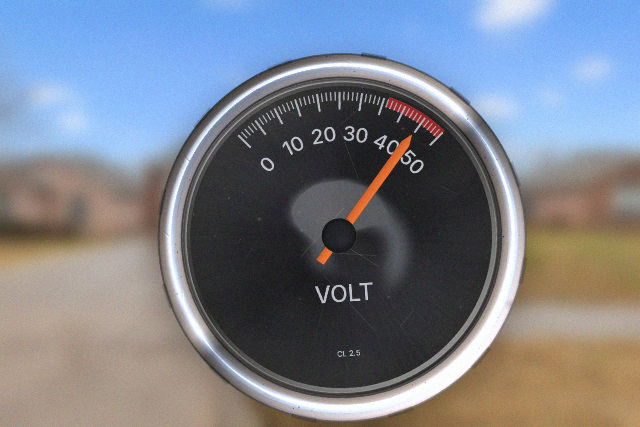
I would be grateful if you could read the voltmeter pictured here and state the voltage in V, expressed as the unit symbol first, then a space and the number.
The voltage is V 45
